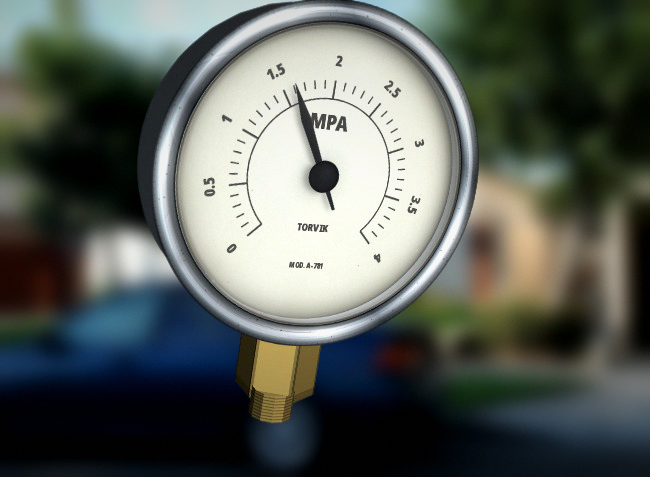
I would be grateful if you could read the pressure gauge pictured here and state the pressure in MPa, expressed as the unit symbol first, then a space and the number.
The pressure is MPa 1.6
